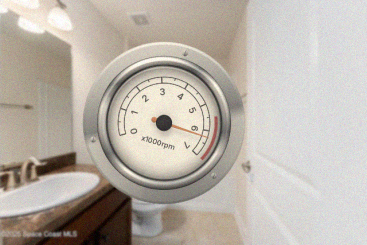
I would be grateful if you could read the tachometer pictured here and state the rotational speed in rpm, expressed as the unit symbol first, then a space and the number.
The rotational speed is rpm 6250
